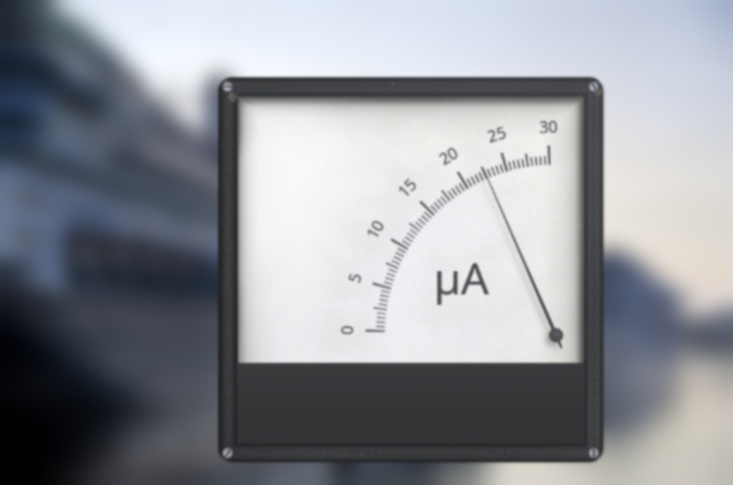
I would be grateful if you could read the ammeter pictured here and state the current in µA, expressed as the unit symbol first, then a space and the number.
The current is µA 22.5
